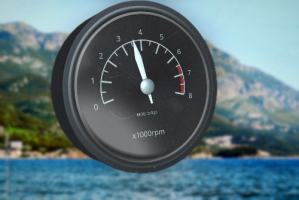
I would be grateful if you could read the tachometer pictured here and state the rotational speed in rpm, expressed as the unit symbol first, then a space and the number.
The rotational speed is rpm 3500
